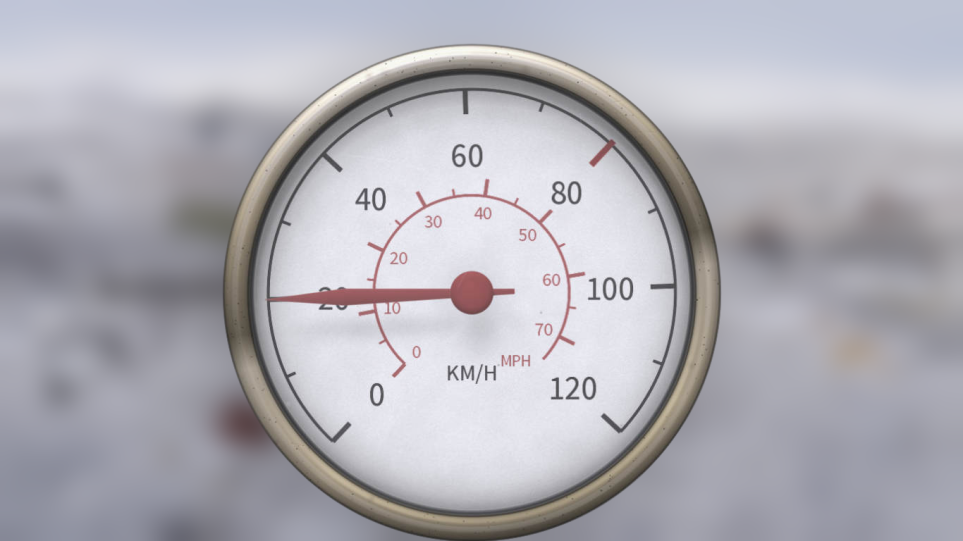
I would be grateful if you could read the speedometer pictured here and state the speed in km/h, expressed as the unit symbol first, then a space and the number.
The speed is km/h 20
